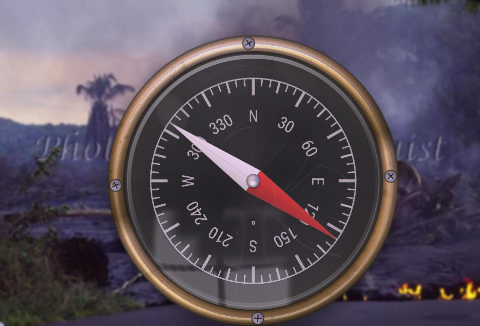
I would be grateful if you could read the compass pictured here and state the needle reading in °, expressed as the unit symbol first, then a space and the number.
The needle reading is ° 125
